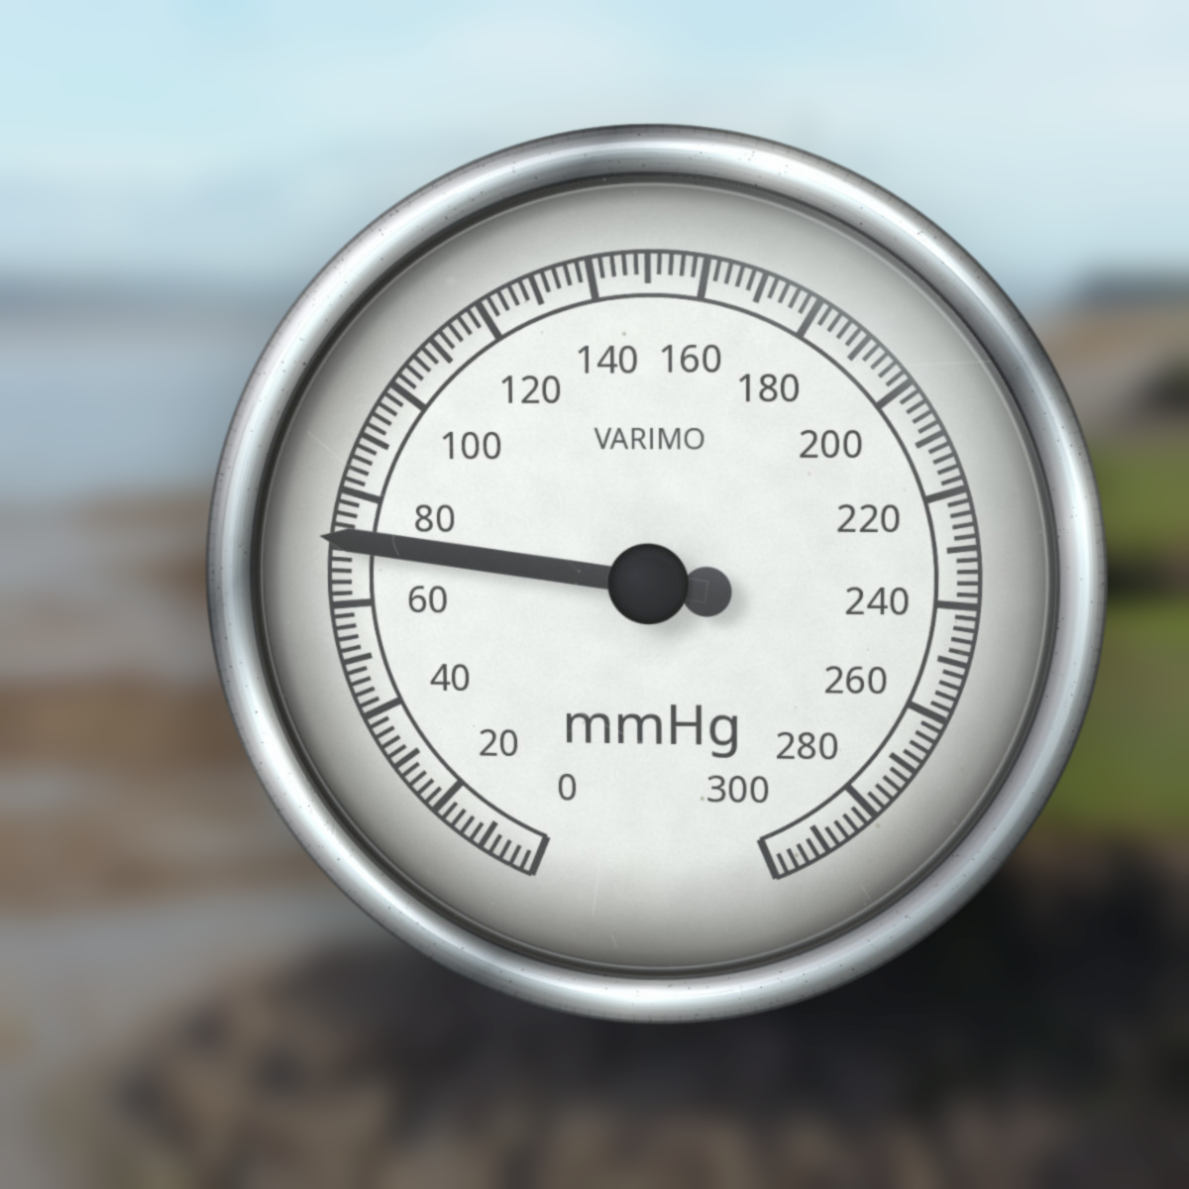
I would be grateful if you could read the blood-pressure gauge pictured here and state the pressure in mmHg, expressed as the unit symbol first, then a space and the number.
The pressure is mmHg 72
